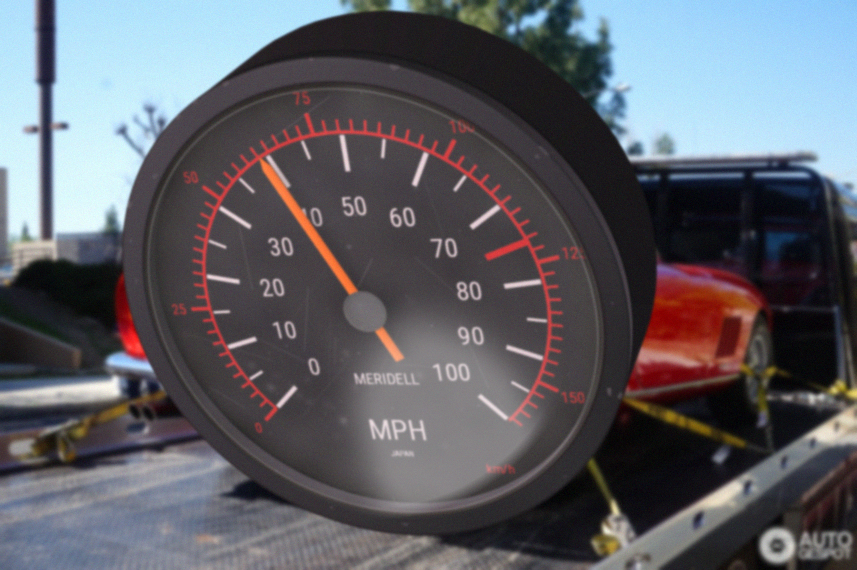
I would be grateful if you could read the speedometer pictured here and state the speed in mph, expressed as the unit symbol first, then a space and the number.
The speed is mph 40
